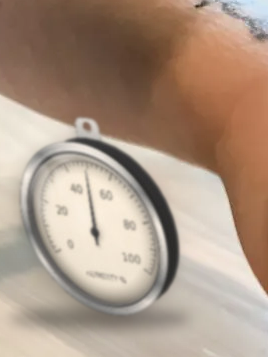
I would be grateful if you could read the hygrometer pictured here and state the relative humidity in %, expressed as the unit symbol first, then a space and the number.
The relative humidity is % 50
